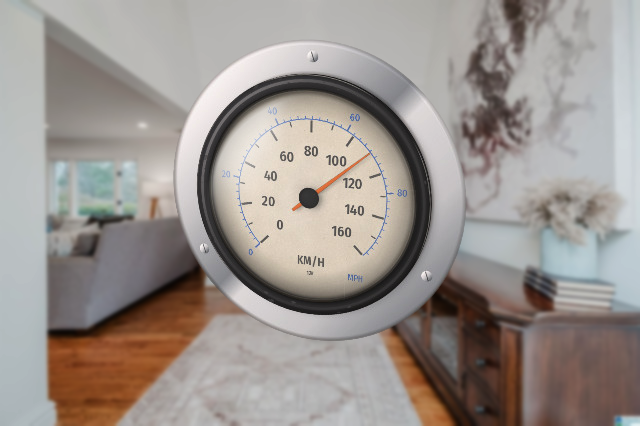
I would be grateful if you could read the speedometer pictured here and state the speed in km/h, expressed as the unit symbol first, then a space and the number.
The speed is km/h 110
